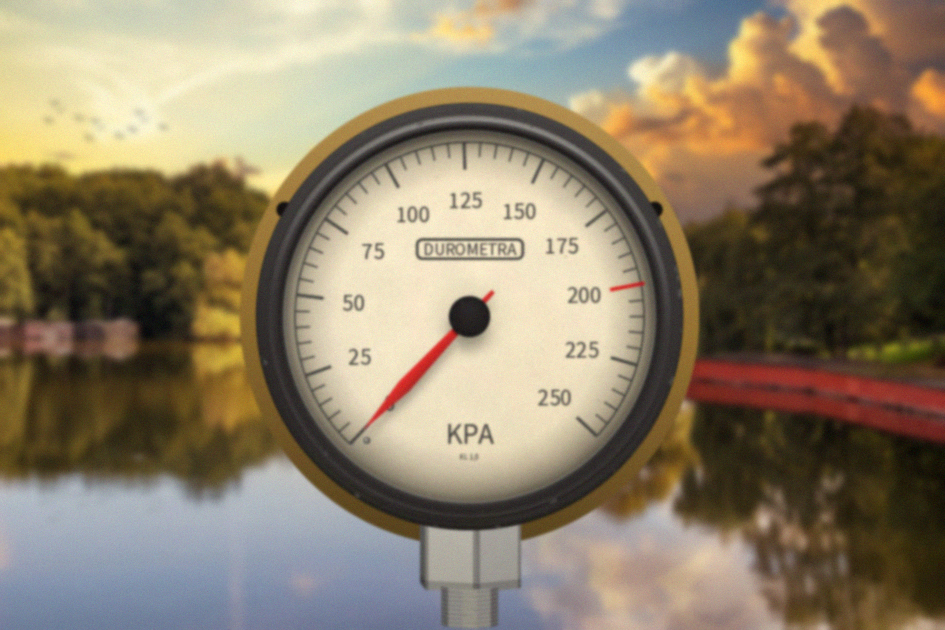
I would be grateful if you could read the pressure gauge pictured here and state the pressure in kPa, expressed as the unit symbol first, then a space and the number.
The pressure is kPa 0
